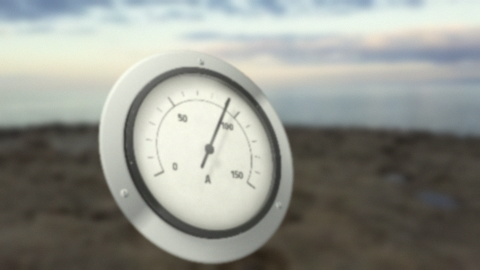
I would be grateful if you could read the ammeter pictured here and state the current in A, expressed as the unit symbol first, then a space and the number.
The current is A 90
